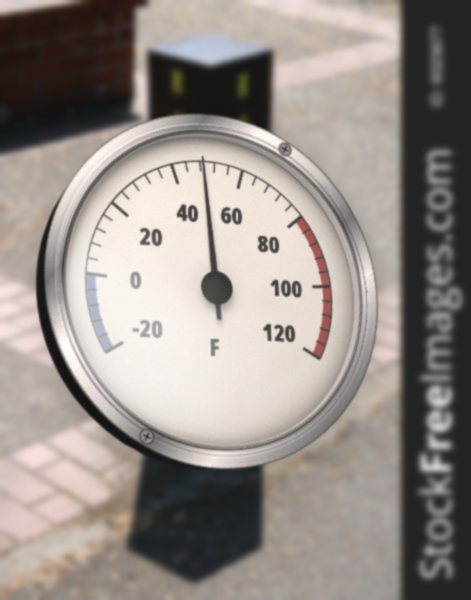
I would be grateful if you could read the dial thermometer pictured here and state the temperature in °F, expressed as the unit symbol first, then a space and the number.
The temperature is °F 48
